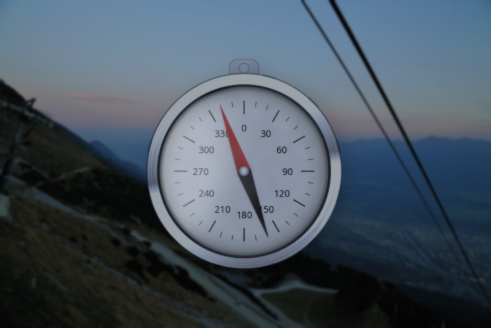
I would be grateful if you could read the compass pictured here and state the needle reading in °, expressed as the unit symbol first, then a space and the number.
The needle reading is ° 340
